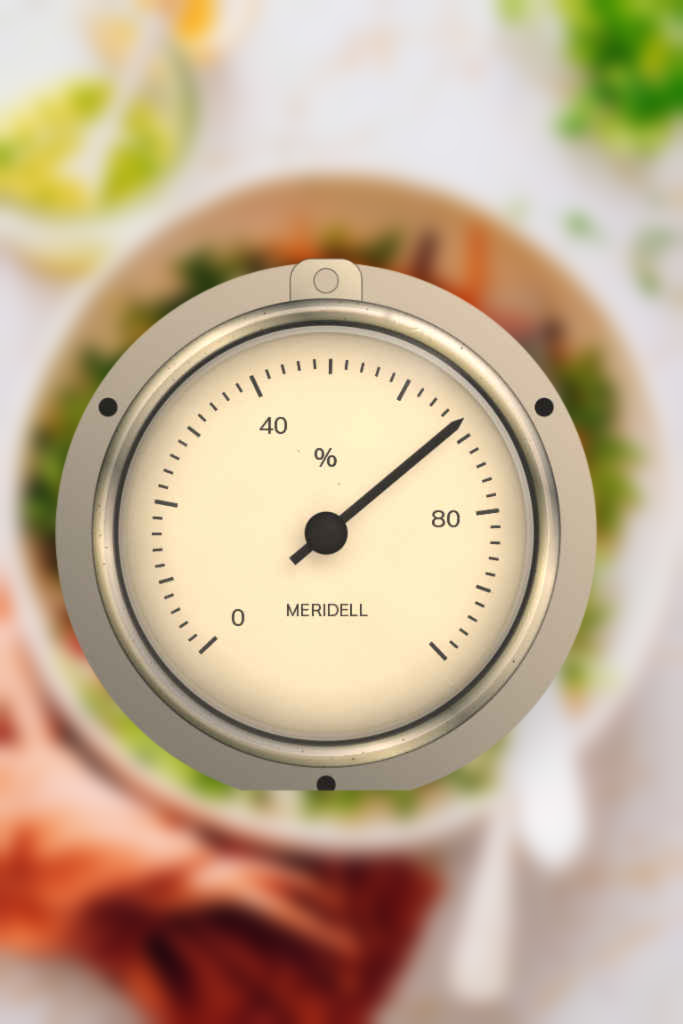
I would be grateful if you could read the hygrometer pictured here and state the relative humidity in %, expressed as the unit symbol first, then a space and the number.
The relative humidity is % 68
